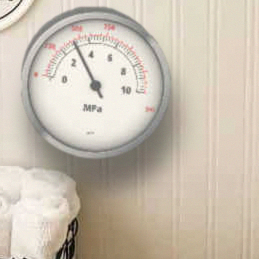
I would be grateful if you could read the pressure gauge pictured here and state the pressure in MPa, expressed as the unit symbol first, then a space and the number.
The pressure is MPa 3
